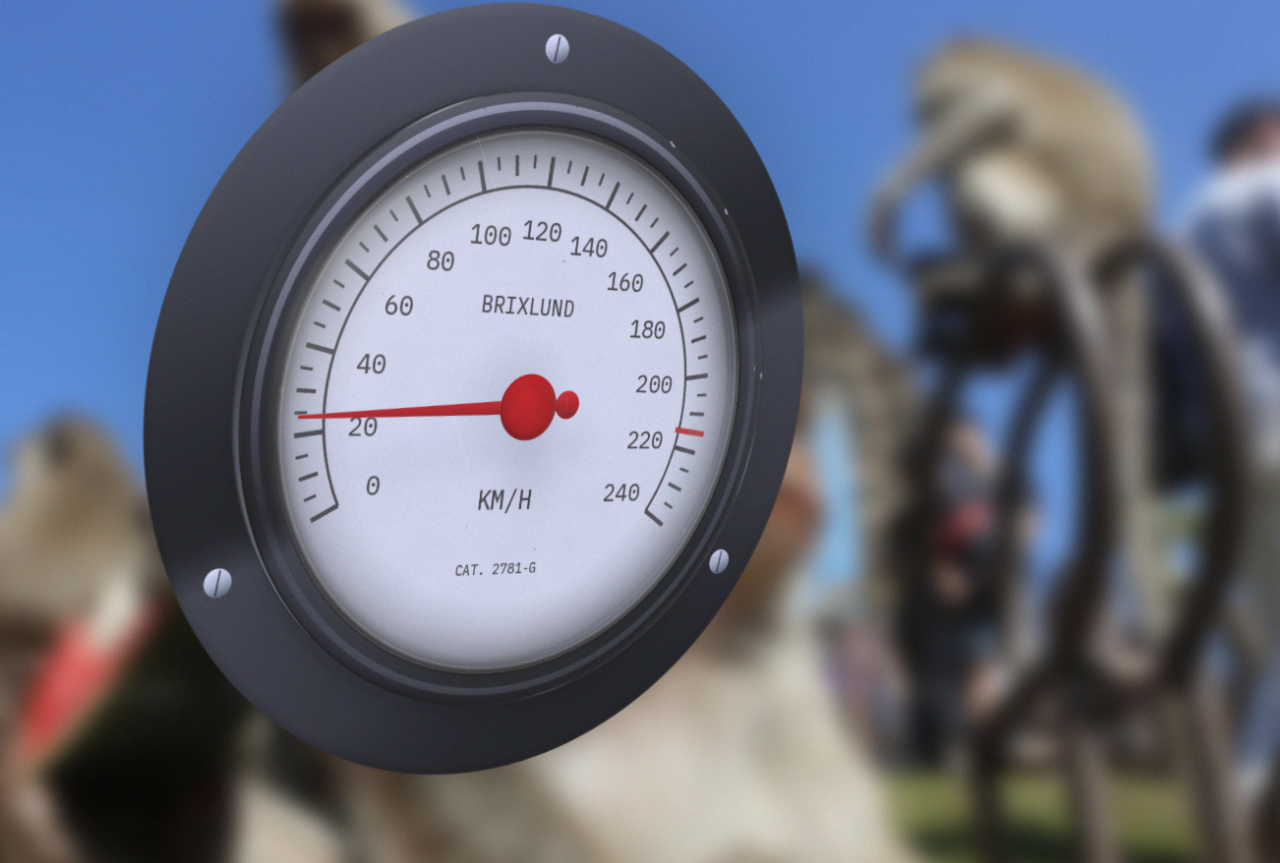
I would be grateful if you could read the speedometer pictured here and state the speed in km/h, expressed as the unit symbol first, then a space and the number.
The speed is km/h 25
